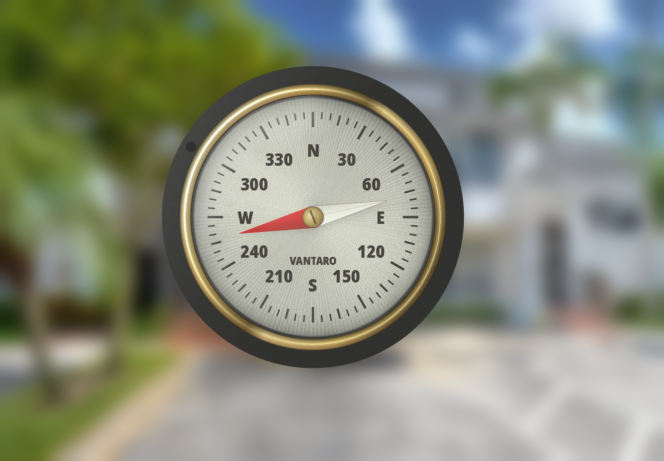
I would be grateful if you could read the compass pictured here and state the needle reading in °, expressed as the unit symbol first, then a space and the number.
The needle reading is ° 257.5
